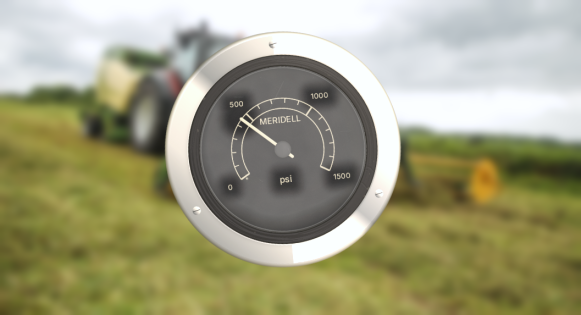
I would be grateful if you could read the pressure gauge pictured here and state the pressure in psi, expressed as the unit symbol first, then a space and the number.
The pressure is psi 450
